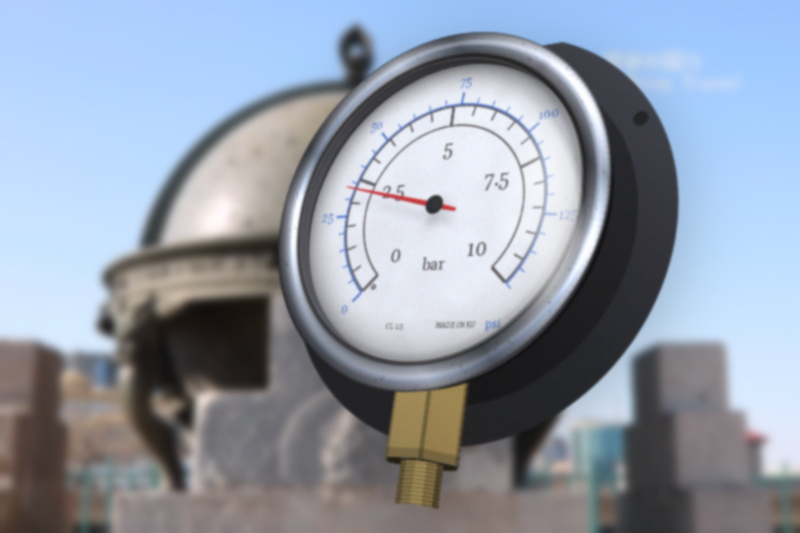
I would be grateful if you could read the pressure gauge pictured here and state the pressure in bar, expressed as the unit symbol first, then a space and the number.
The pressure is bar 2.25
